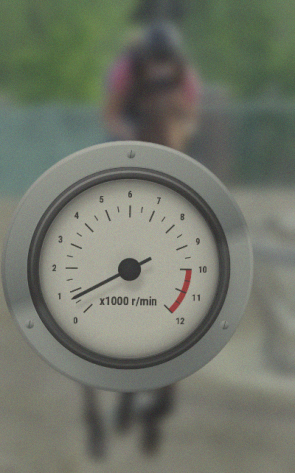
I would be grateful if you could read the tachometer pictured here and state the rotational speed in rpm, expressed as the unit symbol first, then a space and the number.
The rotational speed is rpm 750
